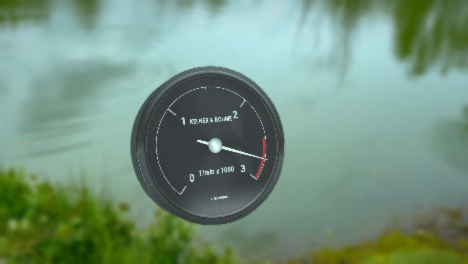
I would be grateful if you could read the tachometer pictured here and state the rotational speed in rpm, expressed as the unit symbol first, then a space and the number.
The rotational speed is rpm 2750
